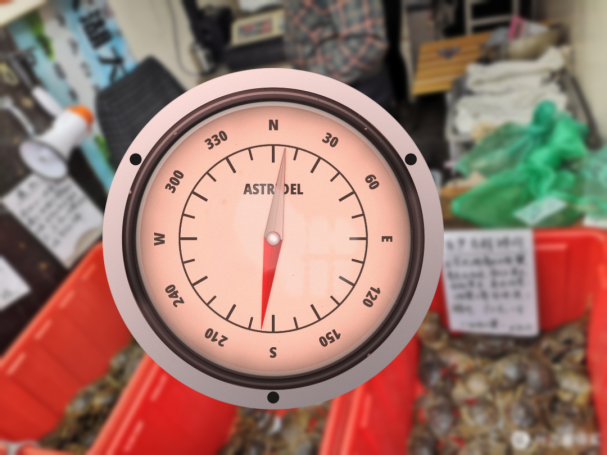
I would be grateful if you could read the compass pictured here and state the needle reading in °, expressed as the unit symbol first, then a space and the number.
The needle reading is ° 187.5
